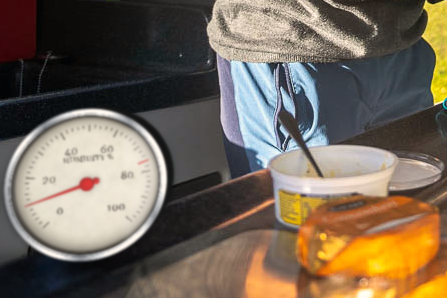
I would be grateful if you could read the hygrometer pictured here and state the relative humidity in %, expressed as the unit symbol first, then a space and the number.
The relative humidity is % 10
